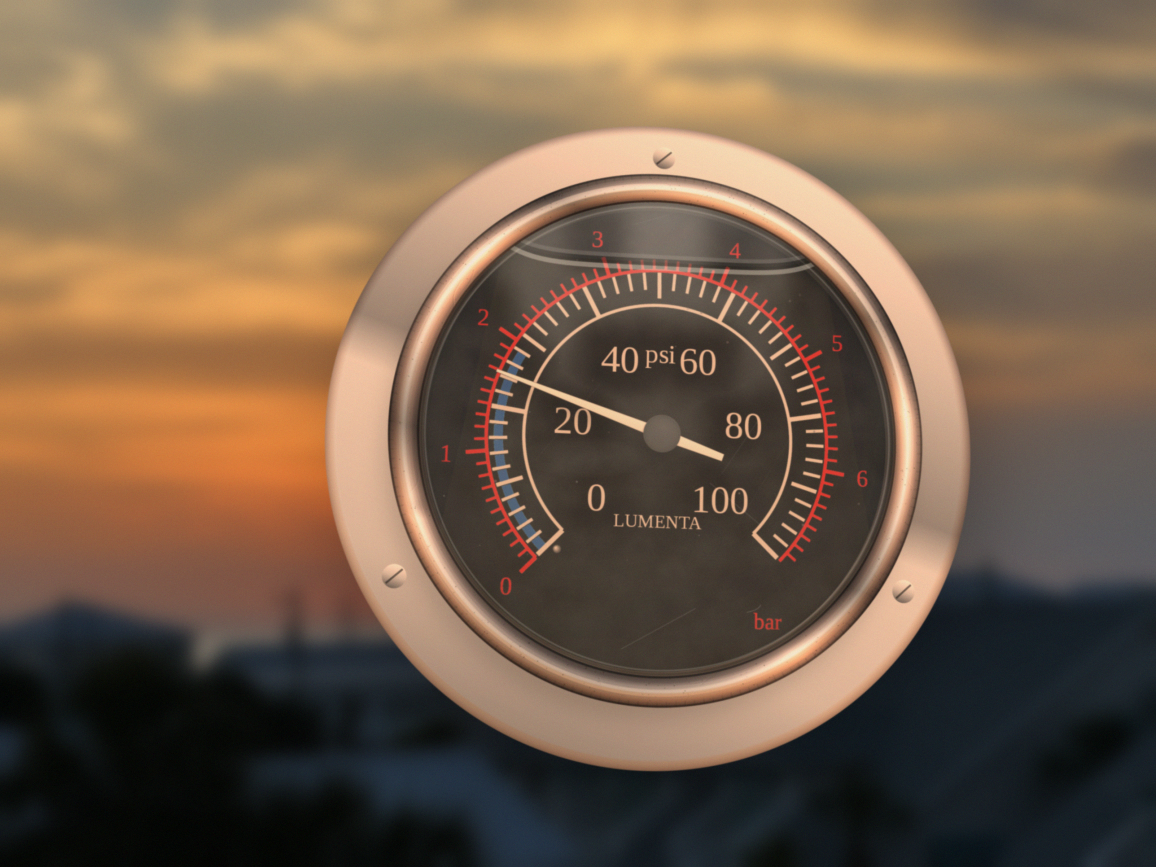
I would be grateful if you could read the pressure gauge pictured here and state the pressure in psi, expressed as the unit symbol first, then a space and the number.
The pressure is psi 24
